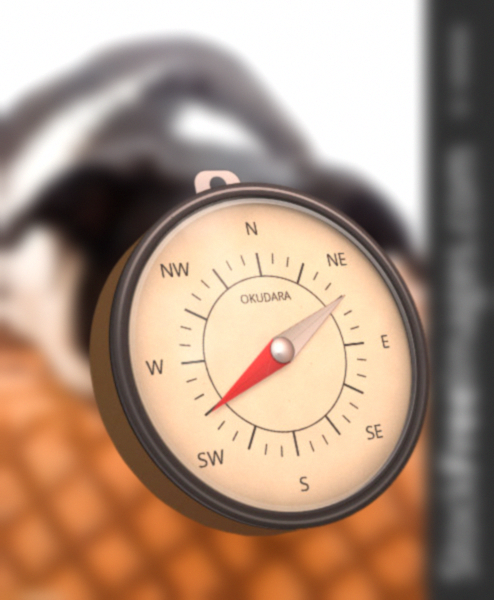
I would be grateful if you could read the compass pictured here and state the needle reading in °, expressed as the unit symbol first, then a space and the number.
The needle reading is ° 240
